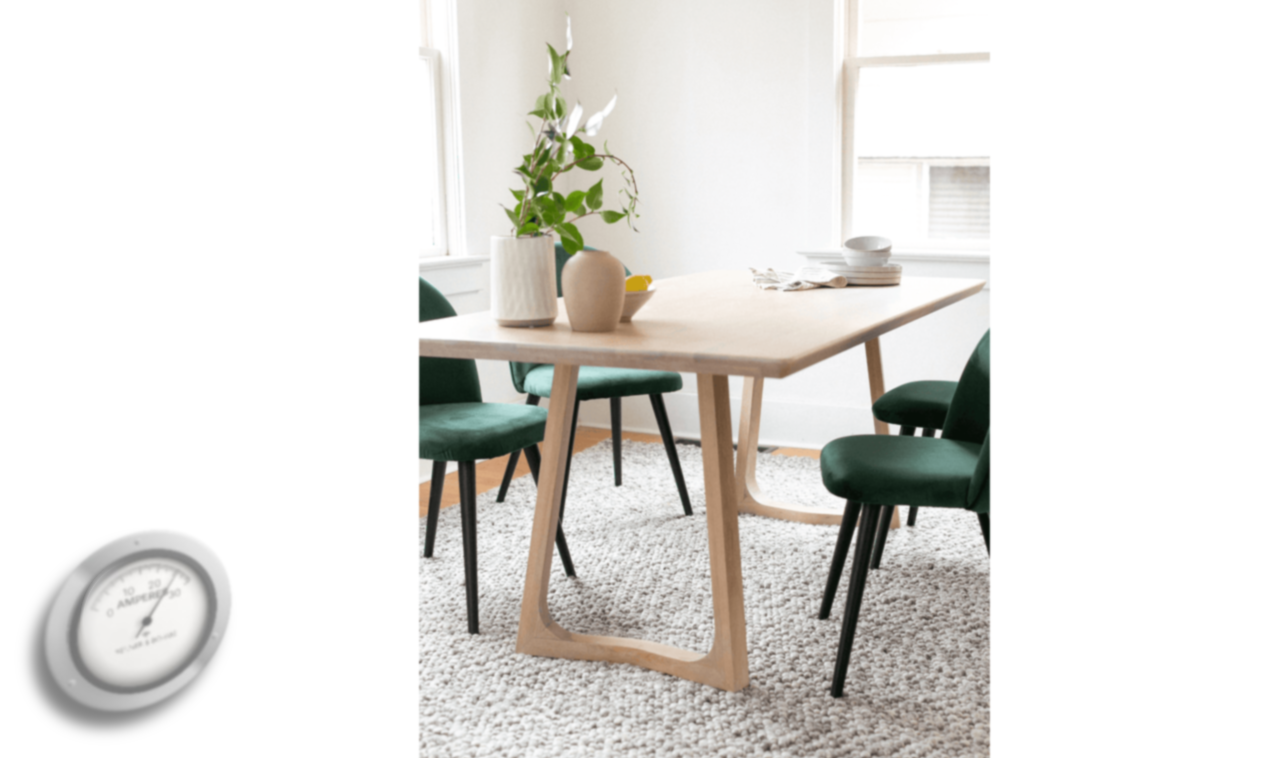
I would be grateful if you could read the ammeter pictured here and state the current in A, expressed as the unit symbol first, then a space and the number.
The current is A 25
